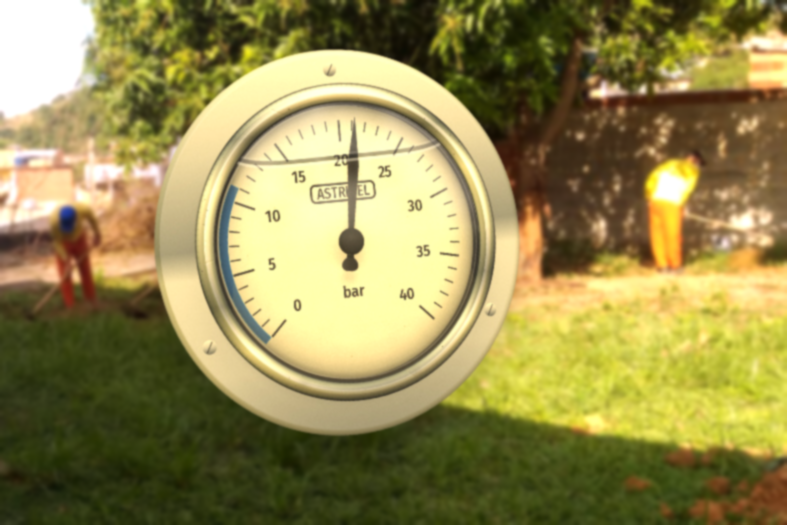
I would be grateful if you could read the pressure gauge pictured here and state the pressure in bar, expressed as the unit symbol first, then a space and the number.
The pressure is bar 21
